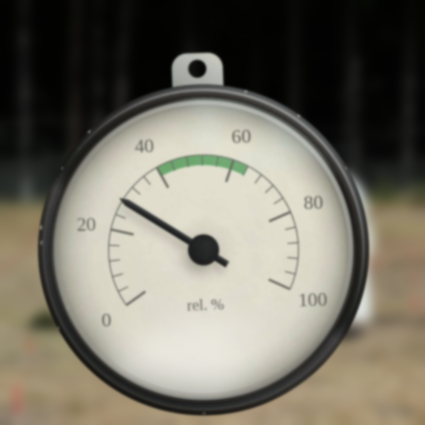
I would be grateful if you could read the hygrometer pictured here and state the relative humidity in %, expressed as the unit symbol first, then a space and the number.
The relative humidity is % 28
